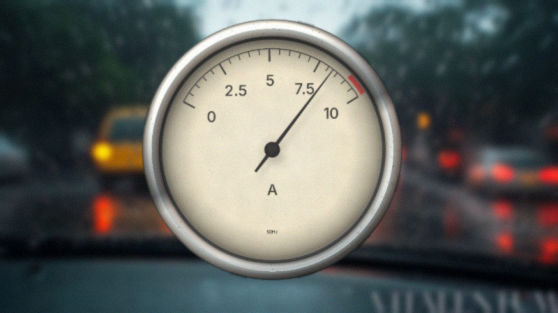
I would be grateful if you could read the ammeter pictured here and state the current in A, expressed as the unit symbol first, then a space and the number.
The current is A 8.25
